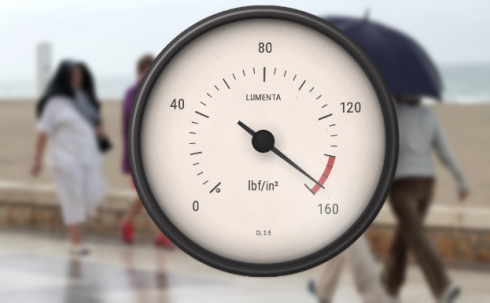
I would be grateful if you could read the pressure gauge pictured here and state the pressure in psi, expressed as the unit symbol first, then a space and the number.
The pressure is psi 155
